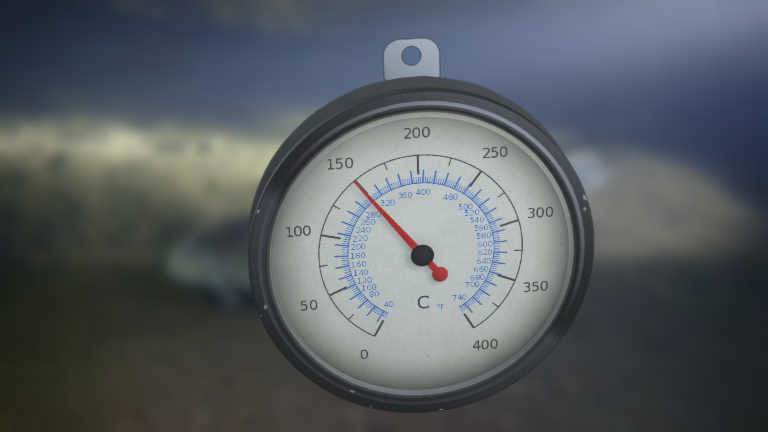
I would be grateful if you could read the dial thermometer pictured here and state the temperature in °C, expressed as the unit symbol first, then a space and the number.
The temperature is °C 150
